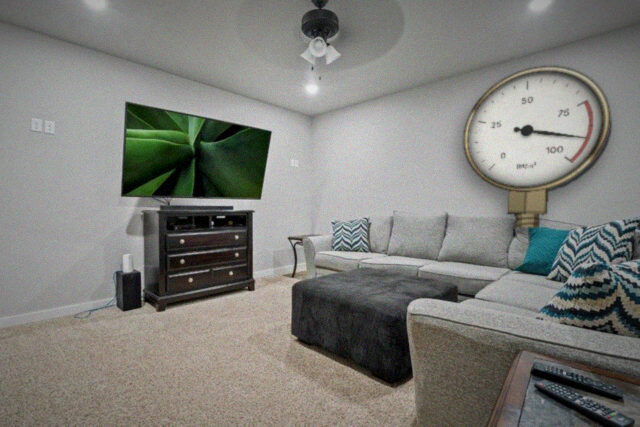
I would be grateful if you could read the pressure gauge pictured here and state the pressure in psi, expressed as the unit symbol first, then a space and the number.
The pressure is psi 90
